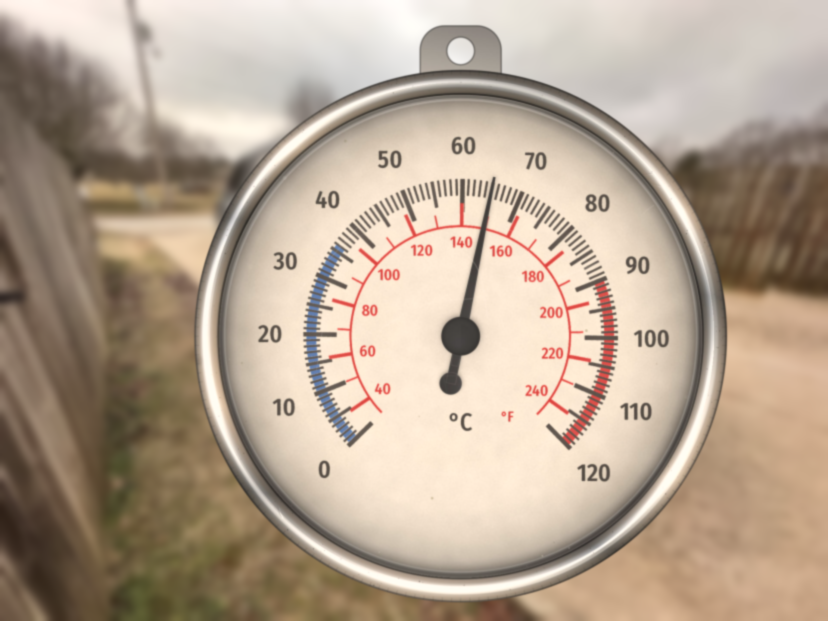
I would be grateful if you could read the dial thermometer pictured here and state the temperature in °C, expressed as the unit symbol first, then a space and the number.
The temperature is °C 65
